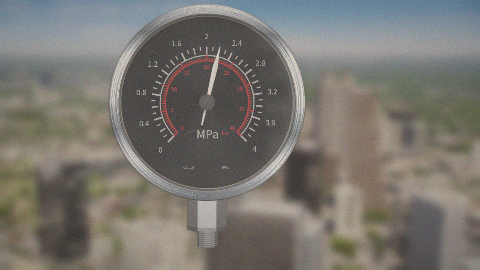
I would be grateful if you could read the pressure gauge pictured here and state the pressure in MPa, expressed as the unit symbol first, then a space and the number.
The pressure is MPa 2.2
